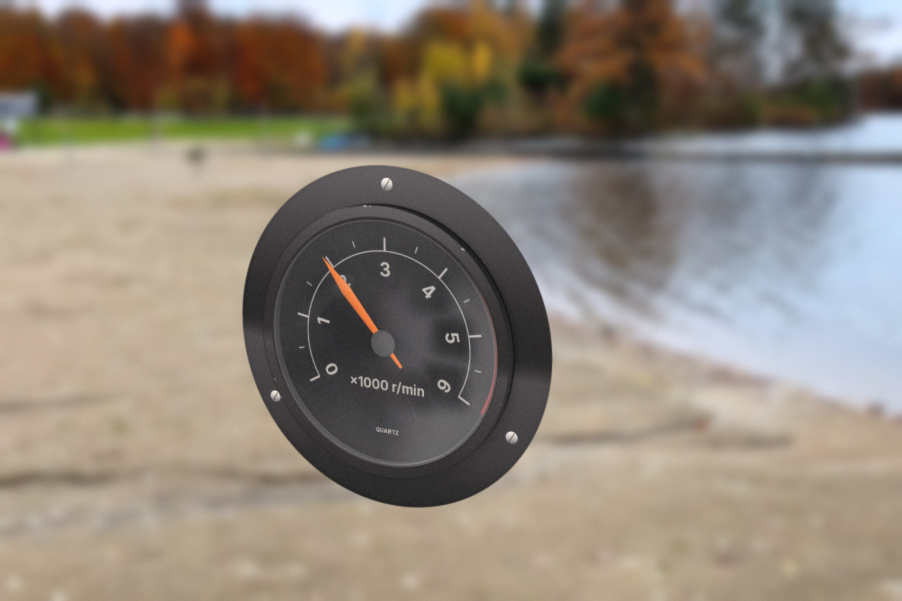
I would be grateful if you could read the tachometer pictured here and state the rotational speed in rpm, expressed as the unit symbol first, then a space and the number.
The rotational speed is rpm 2000
